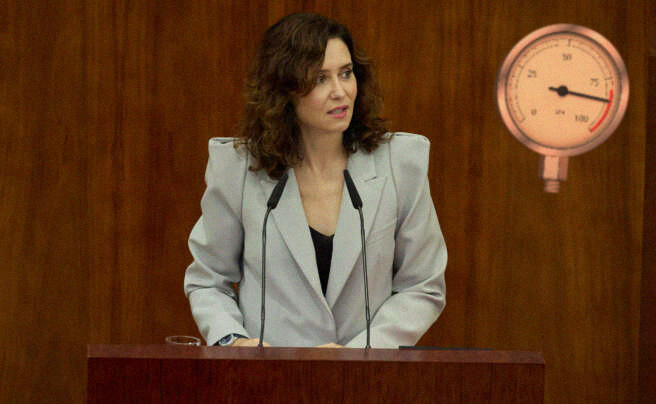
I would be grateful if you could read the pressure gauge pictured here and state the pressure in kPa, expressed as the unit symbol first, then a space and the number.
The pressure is kPa 85
